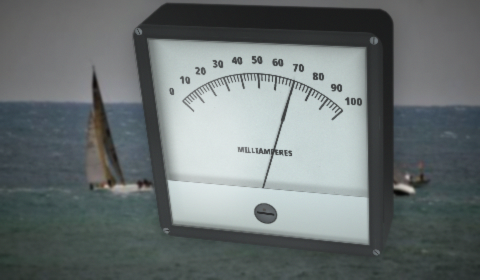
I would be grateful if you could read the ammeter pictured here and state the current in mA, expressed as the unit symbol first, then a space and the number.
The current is mA 70
